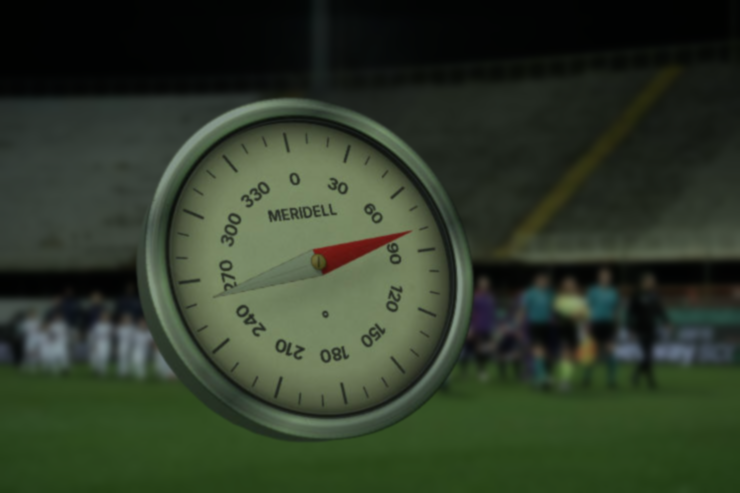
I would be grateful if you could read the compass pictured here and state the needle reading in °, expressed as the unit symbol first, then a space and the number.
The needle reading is ° 80
